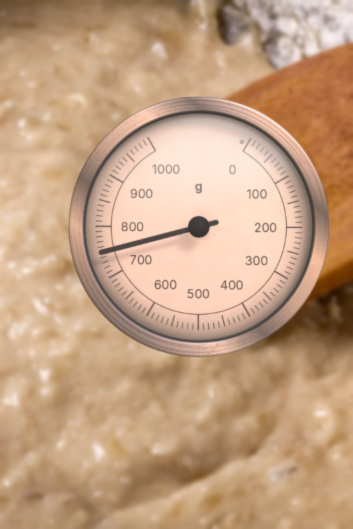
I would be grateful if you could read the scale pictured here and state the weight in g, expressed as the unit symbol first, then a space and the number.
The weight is g 750
